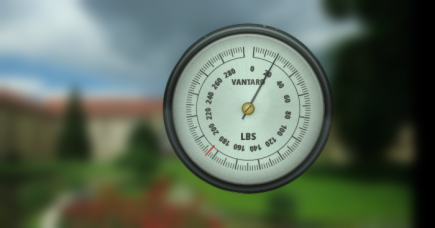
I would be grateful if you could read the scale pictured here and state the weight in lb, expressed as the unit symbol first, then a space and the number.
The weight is lb 20
